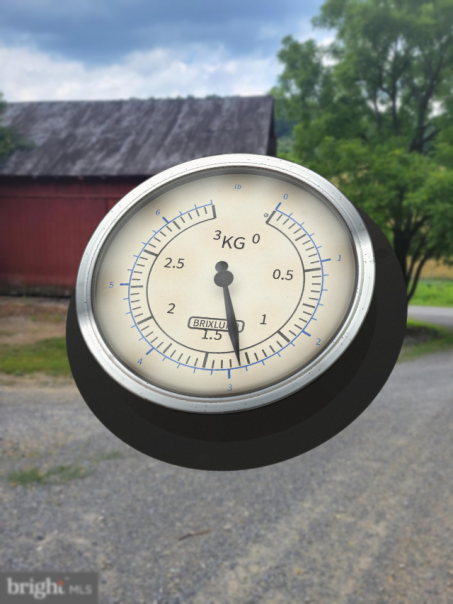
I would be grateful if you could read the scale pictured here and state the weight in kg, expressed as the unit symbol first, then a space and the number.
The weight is kg 1.3
